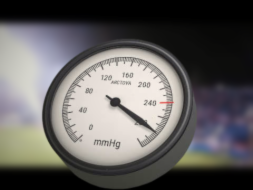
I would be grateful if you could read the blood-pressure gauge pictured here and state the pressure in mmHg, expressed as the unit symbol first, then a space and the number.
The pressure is mmHg 280
